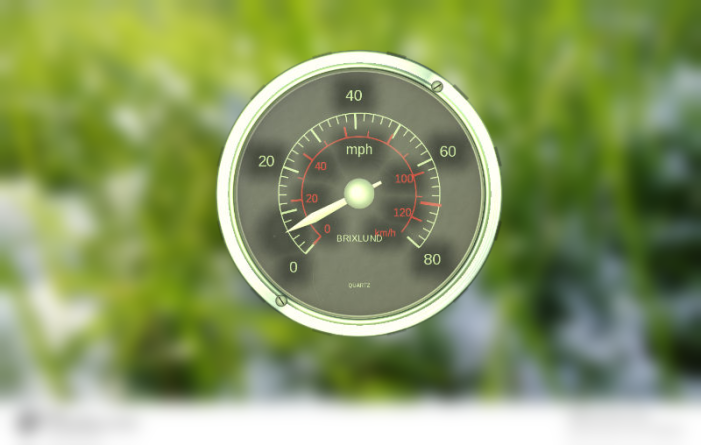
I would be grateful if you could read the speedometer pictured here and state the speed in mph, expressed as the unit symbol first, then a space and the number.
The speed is mph 6
